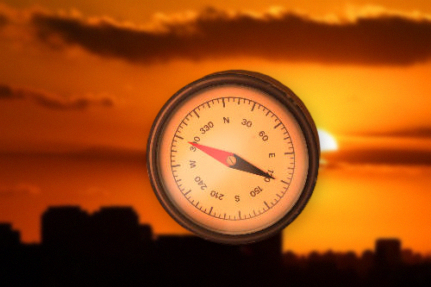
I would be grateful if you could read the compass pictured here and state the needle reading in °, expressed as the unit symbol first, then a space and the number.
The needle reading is ° 300
